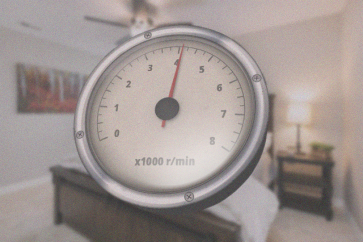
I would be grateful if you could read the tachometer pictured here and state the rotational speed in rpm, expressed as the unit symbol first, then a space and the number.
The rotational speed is rpm 4125
